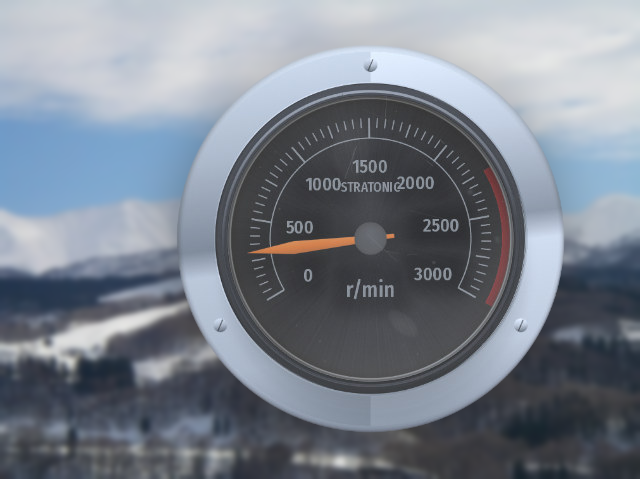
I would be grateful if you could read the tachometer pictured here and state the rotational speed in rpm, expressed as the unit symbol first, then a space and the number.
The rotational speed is rpm 300
